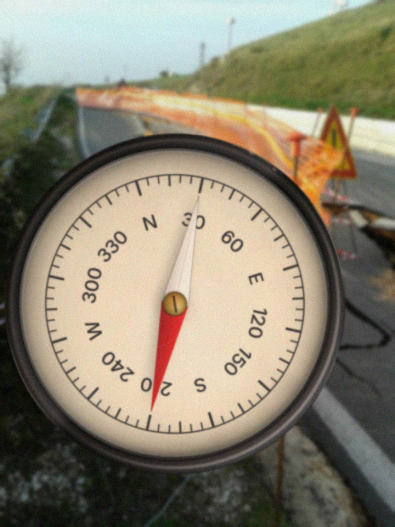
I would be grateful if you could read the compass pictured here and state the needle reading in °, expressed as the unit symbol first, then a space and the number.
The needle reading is ° 210
